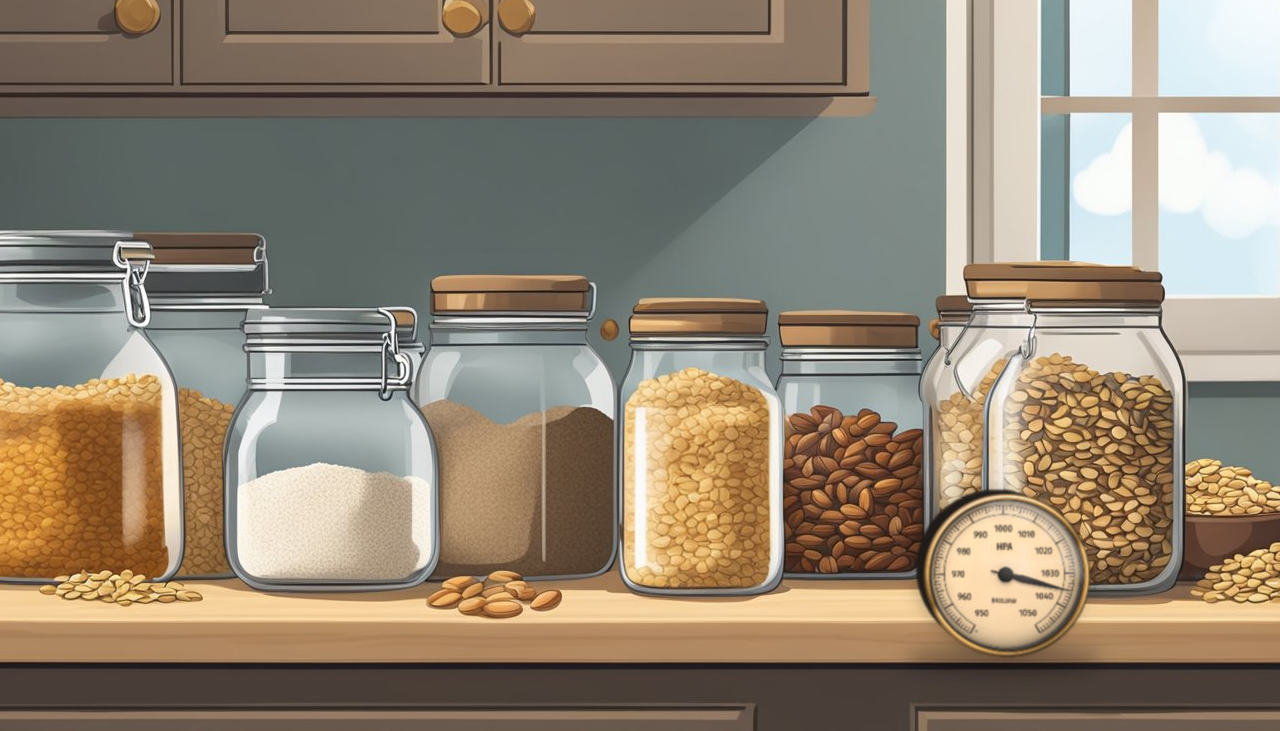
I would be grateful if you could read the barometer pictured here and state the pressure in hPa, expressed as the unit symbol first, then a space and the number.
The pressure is hPa 1035
